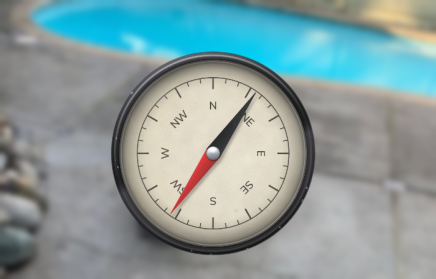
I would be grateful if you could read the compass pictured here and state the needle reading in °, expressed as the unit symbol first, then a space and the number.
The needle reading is ° 215
